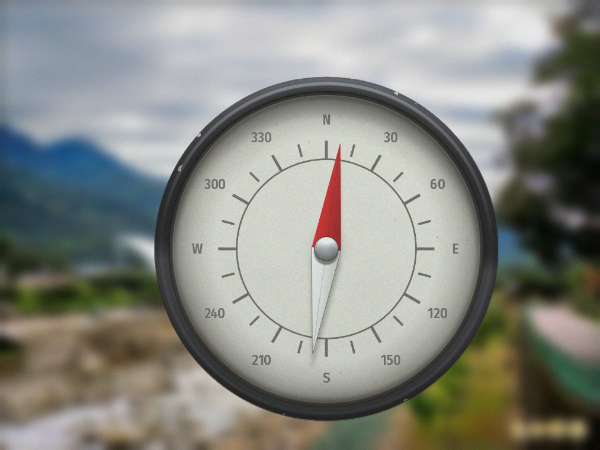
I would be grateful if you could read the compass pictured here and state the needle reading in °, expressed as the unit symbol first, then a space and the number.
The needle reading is ° 7.5
